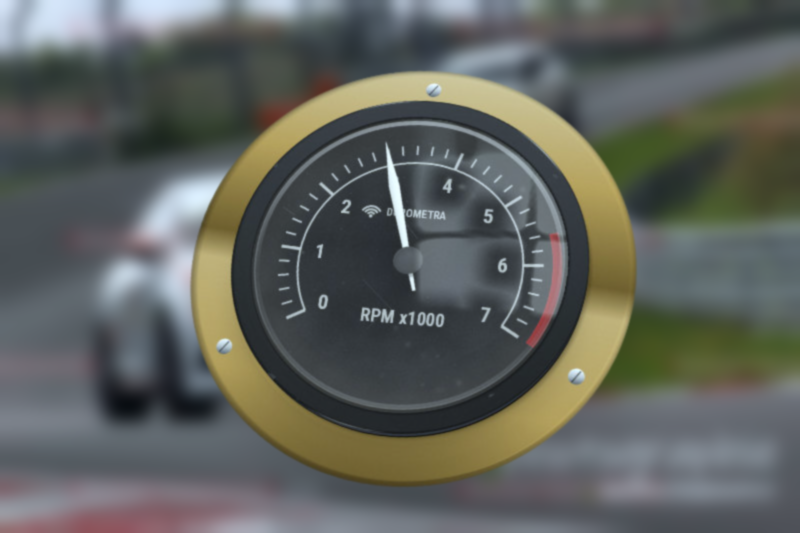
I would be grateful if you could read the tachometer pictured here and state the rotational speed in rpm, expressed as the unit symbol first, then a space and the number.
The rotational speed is rpm 3000
